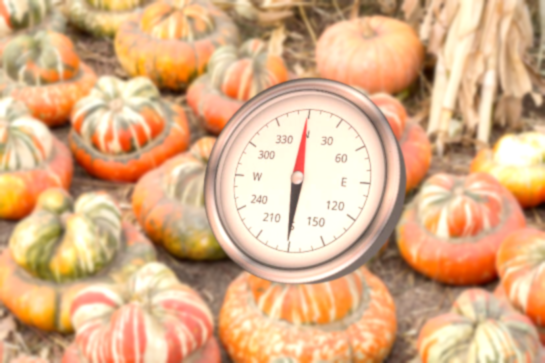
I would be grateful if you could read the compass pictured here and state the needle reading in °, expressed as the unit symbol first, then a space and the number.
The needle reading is ° 0
